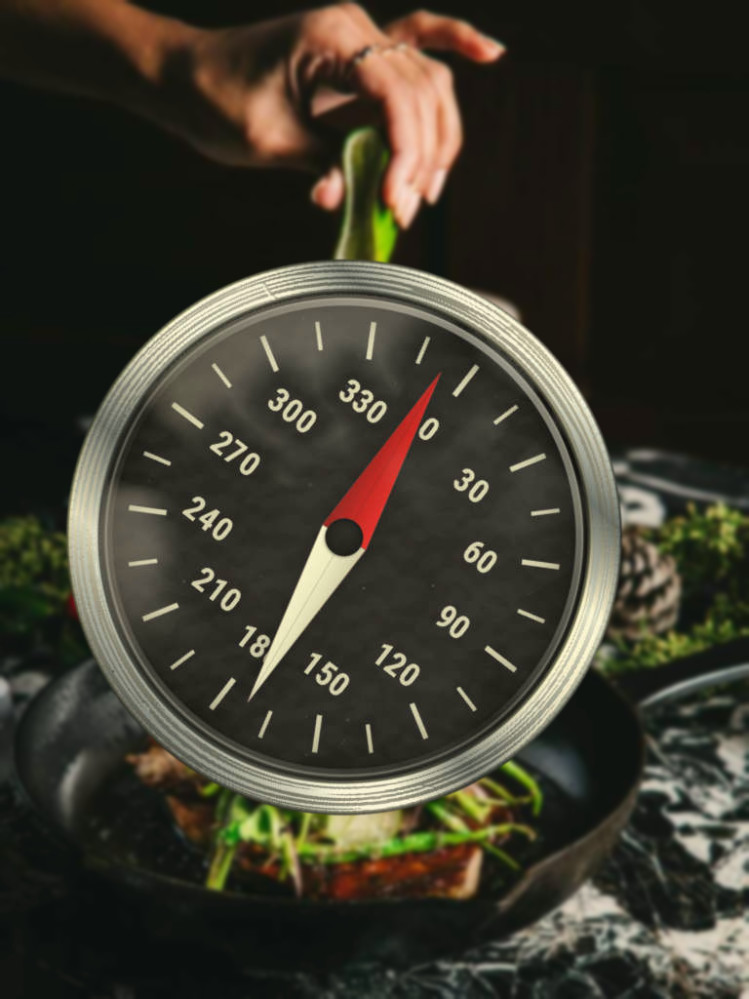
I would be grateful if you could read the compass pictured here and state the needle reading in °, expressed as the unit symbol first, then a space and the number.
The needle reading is ° 352.5
